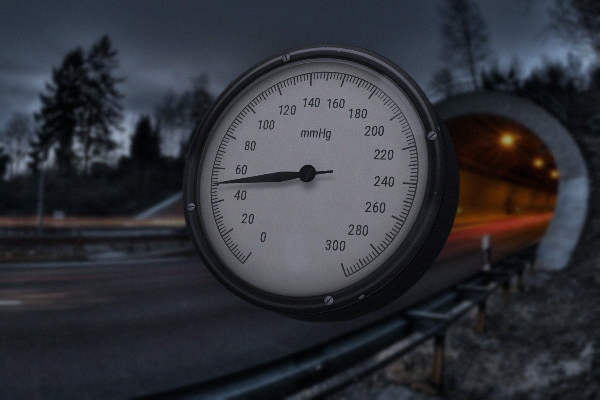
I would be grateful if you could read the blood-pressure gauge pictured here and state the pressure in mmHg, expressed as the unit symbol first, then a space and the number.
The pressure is mmHg 50
